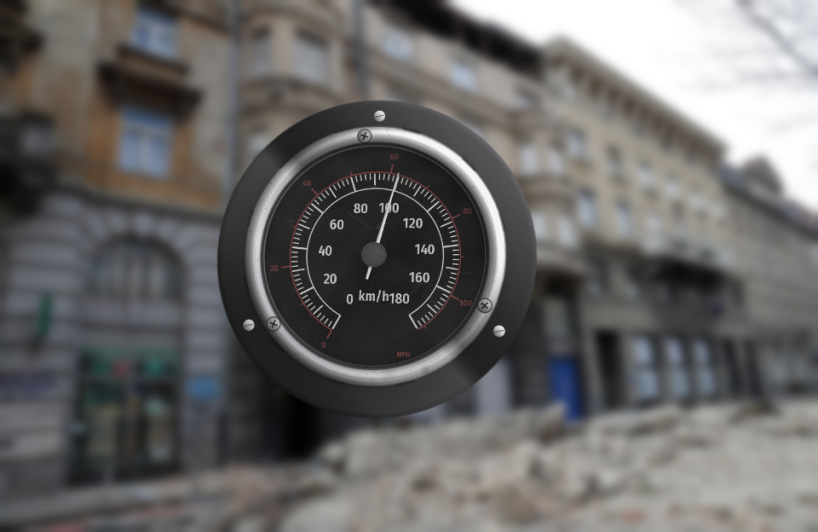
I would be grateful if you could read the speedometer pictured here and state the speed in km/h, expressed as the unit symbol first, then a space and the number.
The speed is km/h 100
